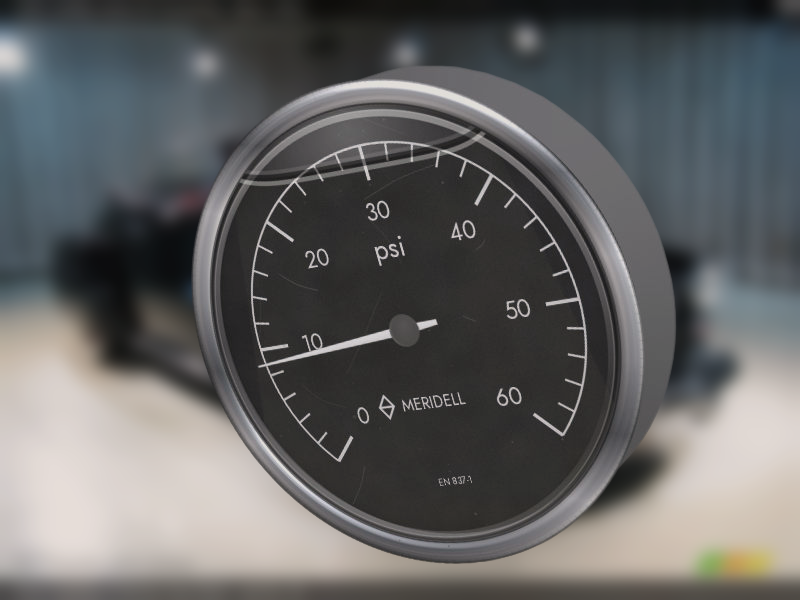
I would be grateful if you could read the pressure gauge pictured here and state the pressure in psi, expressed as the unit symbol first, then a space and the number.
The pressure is psi 9
